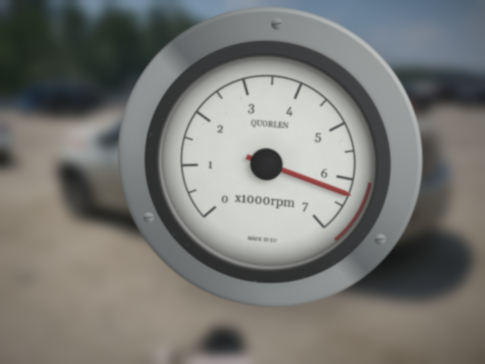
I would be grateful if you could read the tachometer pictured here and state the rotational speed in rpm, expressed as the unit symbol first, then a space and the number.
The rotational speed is rpm 6250
